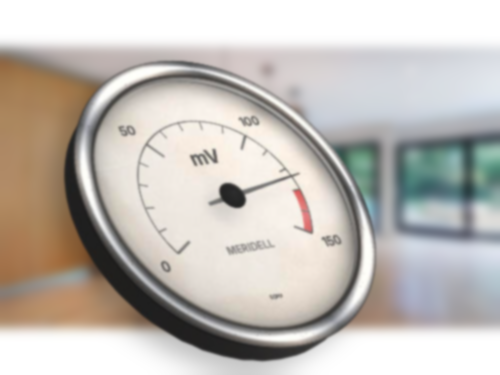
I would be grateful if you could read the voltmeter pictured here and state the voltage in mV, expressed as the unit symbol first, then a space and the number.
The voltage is mV 125
